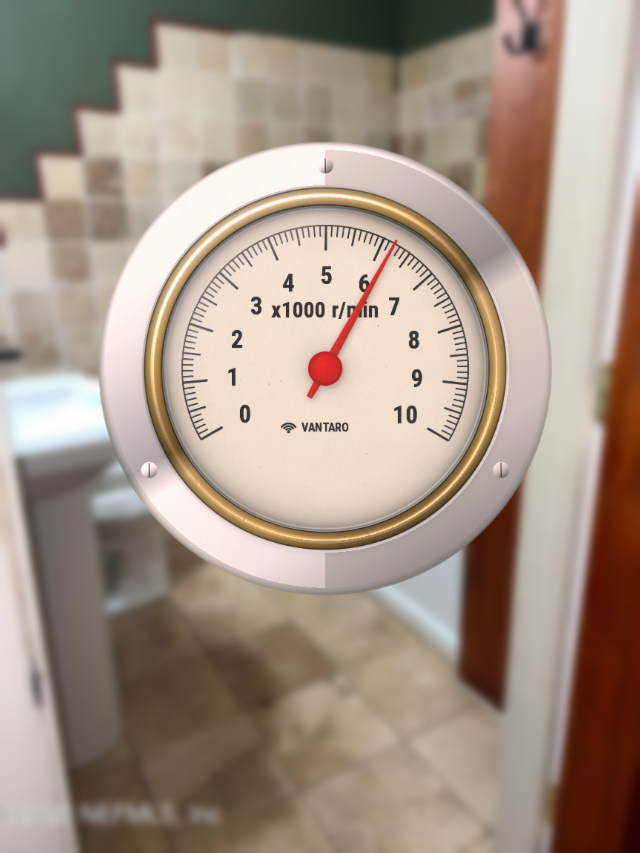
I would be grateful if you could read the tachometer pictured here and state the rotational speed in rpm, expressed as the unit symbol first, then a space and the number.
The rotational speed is rpm 6200
